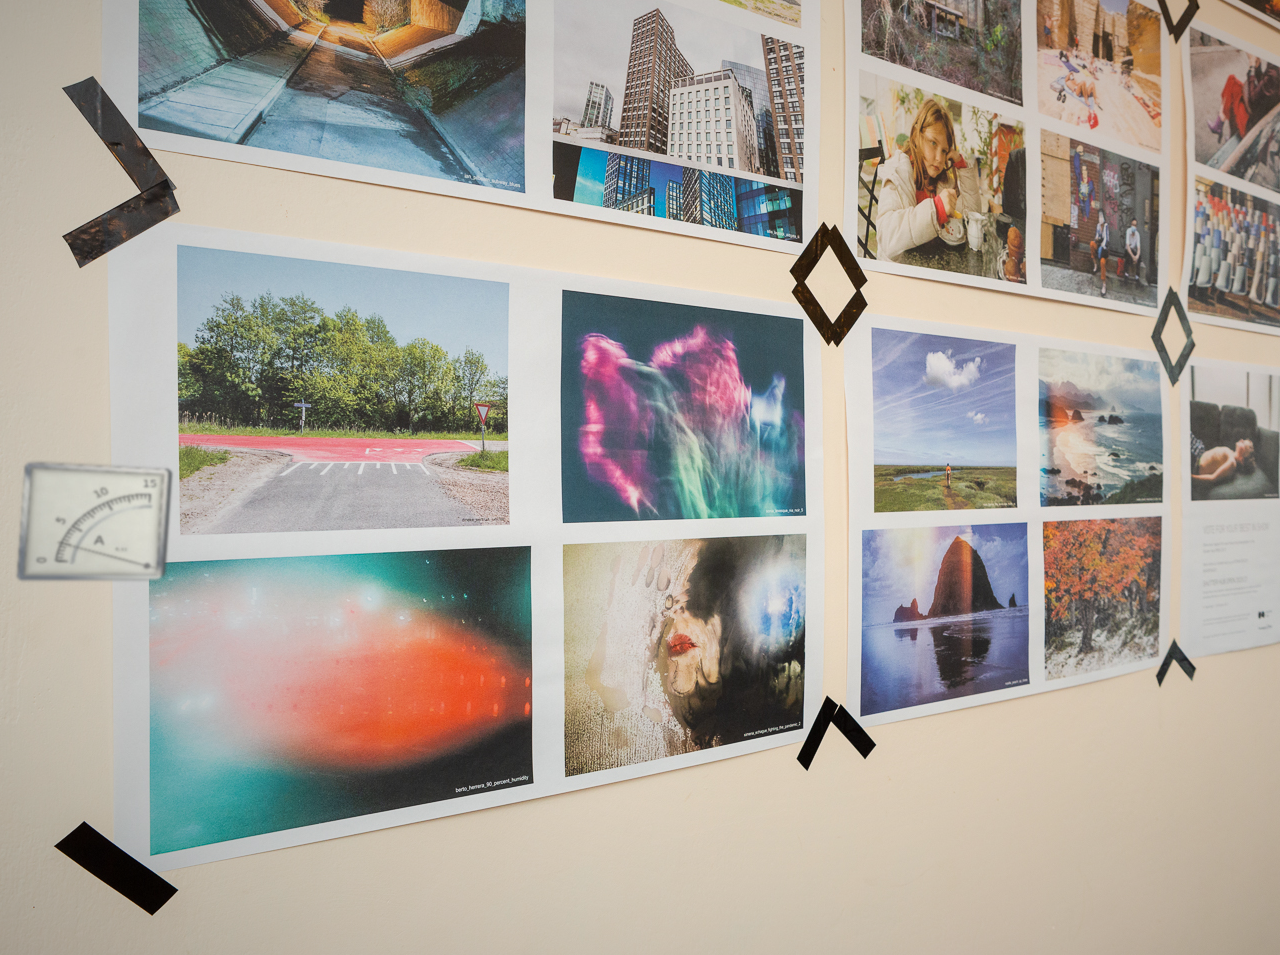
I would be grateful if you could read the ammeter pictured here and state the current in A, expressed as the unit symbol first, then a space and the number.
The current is A 2.5
